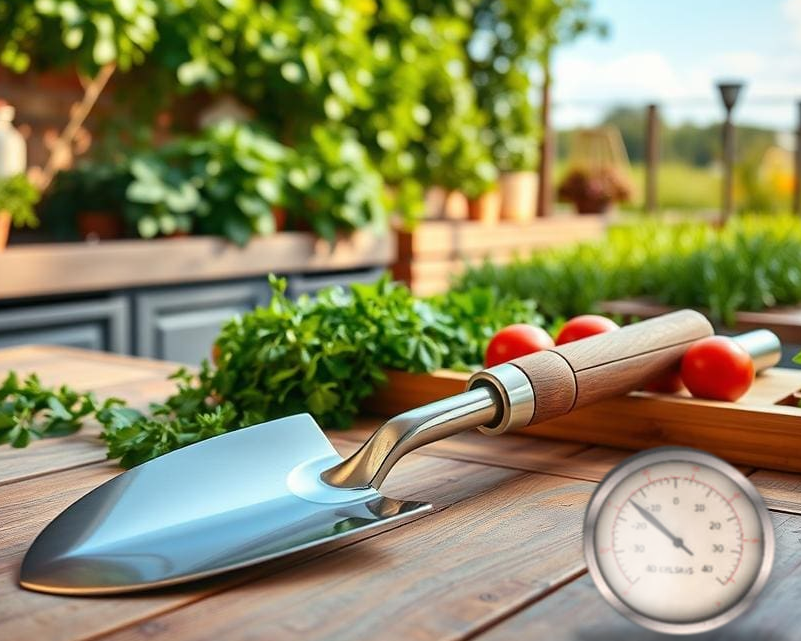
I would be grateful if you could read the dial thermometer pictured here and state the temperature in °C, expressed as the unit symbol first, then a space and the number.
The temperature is °C -14
